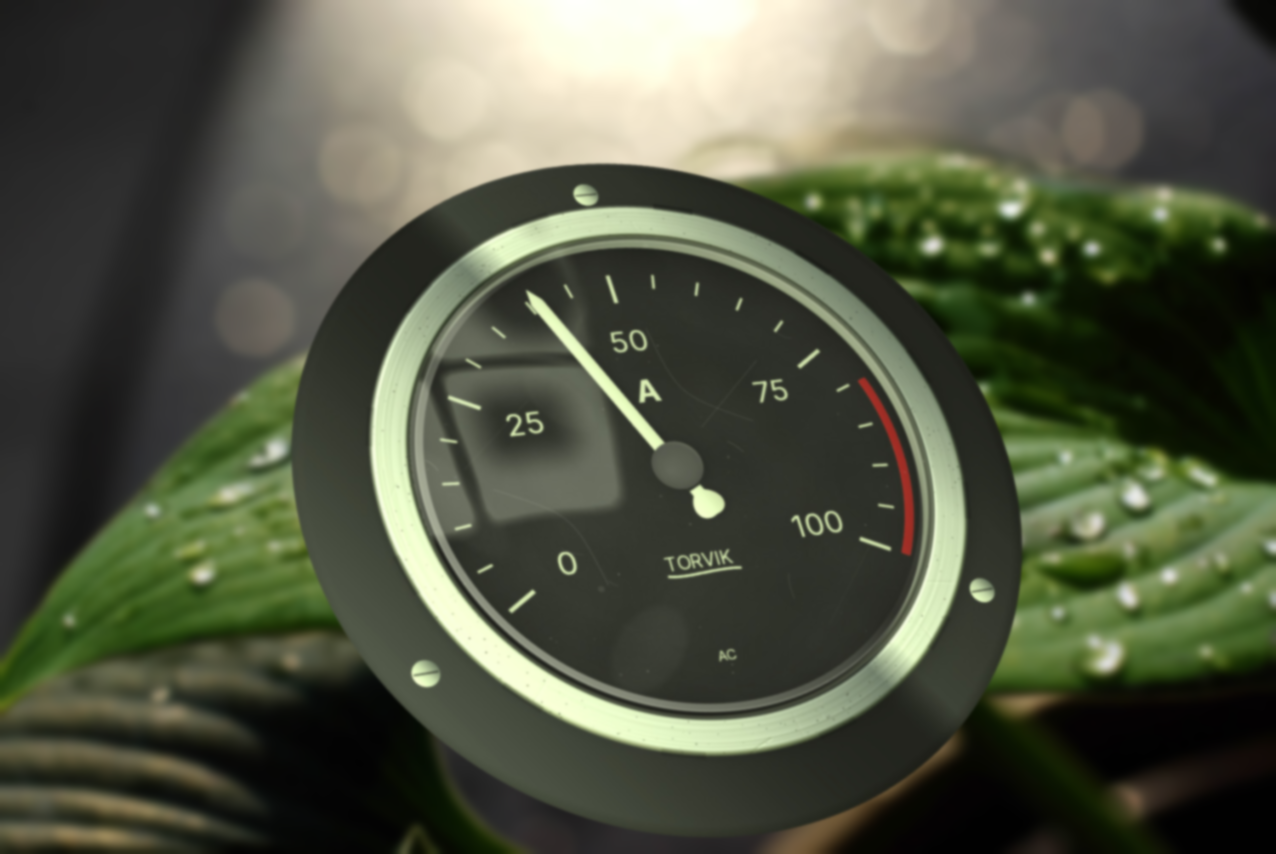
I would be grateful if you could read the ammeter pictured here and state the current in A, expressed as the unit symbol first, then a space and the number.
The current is A 40
